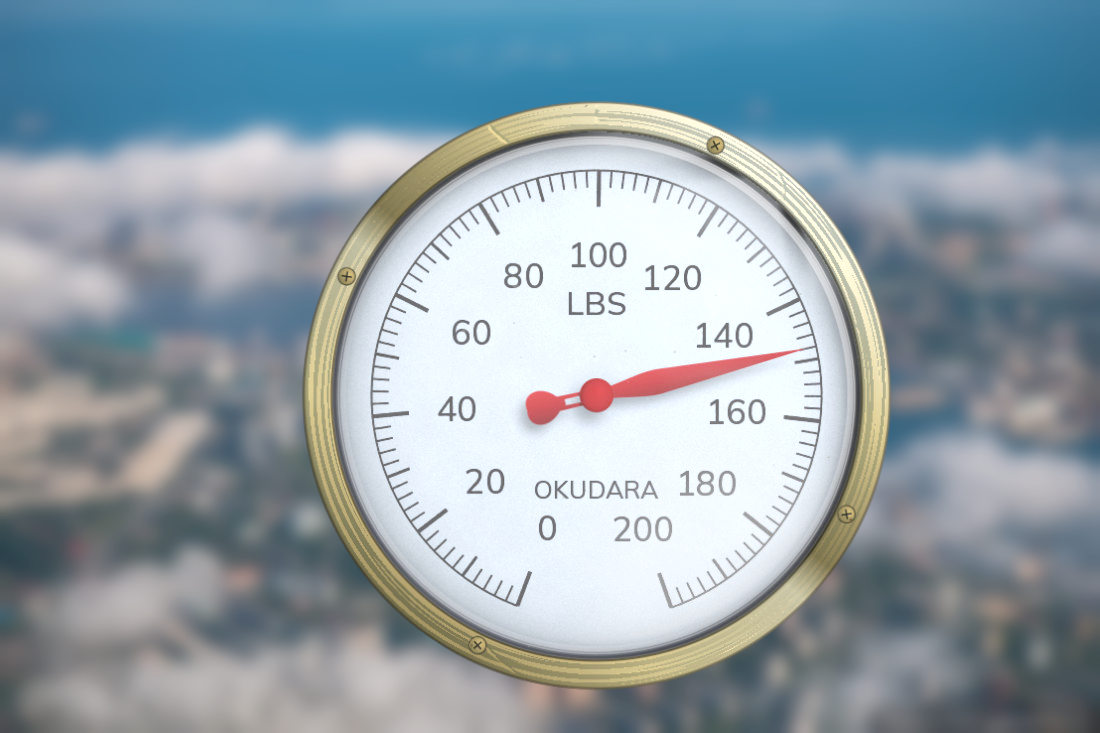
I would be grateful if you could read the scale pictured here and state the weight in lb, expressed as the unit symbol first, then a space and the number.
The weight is lb 148
